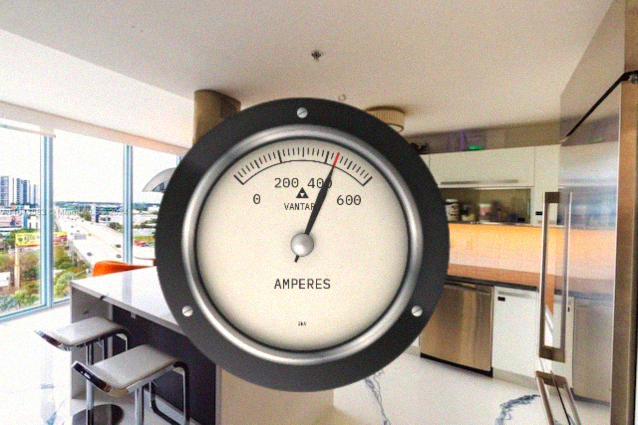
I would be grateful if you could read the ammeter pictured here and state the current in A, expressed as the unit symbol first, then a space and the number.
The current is A 440
